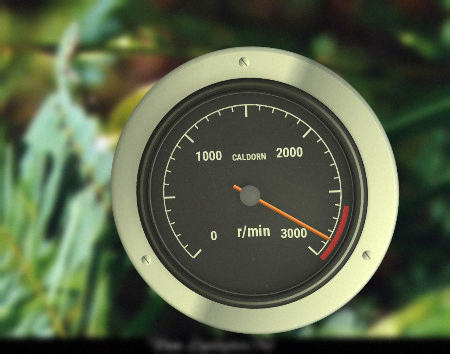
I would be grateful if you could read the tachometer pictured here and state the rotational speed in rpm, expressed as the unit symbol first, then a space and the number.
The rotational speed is rpm 2850
